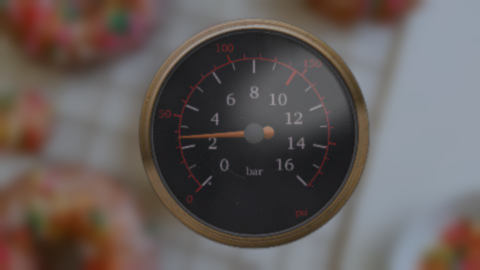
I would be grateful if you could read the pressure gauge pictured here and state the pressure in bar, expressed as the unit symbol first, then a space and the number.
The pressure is bar 2.5
